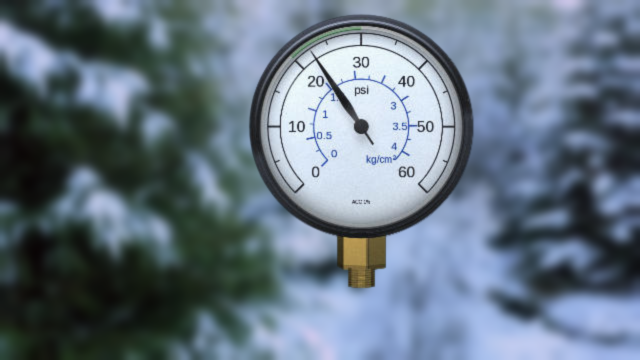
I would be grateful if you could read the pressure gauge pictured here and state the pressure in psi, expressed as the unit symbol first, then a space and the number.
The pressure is psi 22.5
